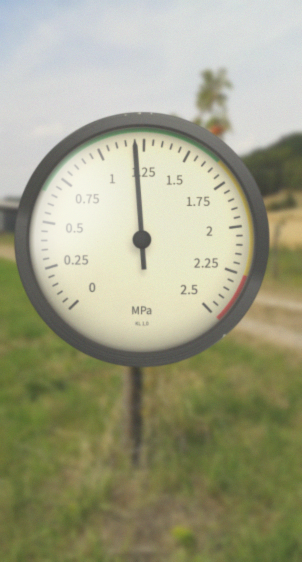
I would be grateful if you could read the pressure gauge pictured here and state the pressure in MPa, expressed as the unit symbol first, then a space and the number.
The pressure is MPa 1.2
